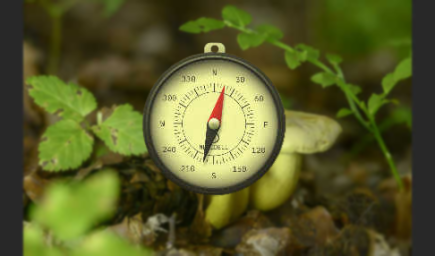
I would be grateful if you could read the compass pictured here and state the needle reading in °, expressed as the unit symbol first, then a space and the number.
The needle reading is ° 15
